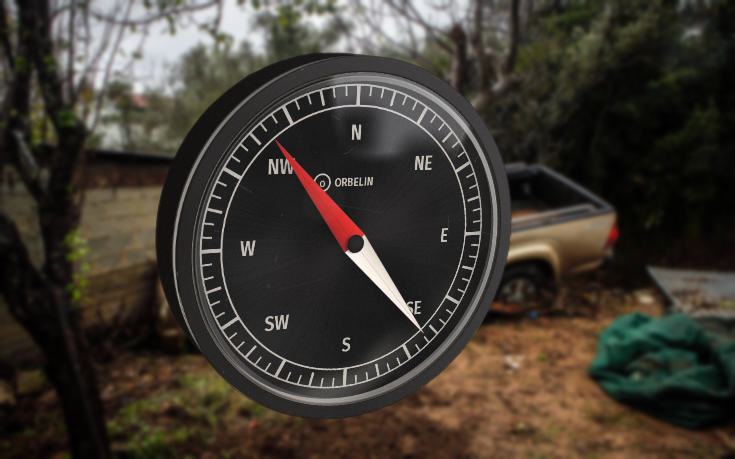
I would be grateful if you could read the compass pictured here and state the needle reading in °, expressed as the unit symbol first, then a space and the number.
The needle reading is ° 320
